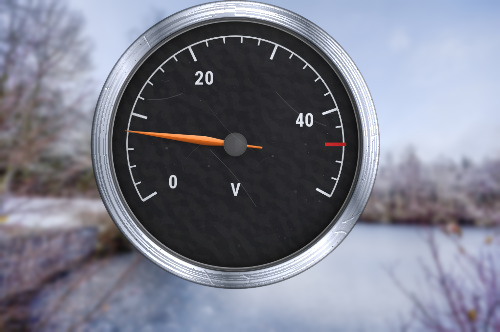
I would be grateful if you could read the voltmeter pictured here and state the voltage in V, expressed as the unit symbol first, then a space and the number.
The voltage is V 8
